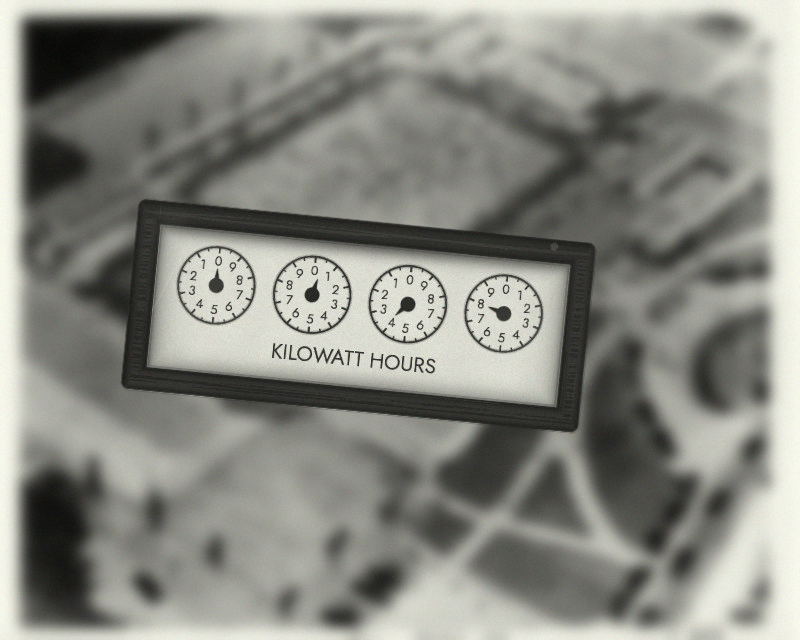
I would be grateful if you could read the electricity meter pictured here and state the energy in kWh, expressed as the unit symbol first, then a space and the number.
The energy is kWh 38
